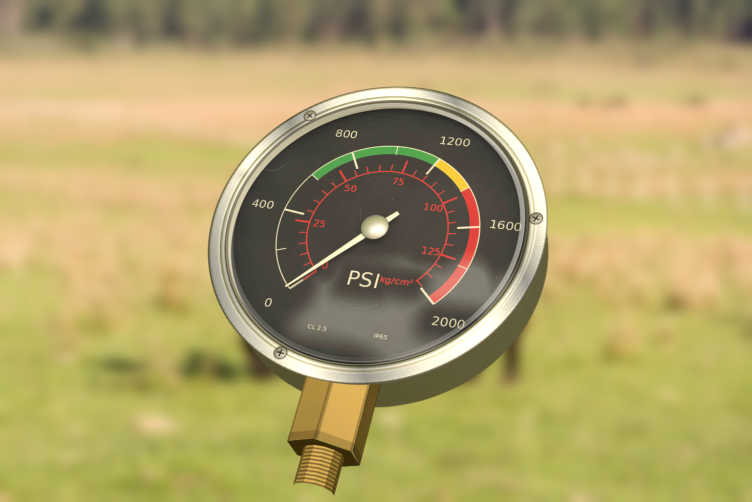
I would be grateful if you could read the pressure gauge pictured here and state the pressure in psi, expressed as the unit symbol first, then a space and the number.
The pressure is psi 0
